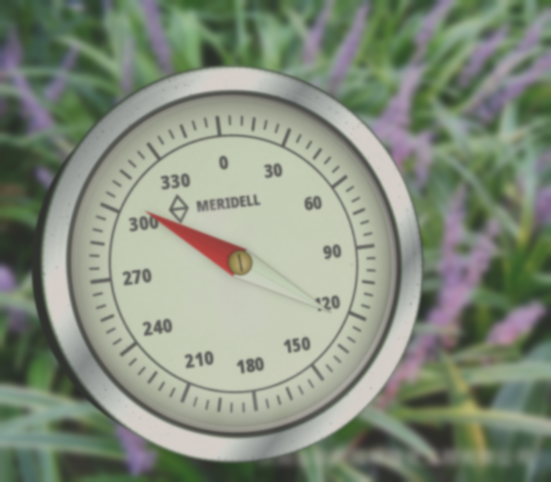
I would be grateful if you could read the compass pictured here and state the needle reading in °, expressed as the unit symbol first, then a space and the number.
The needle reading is ° 305
